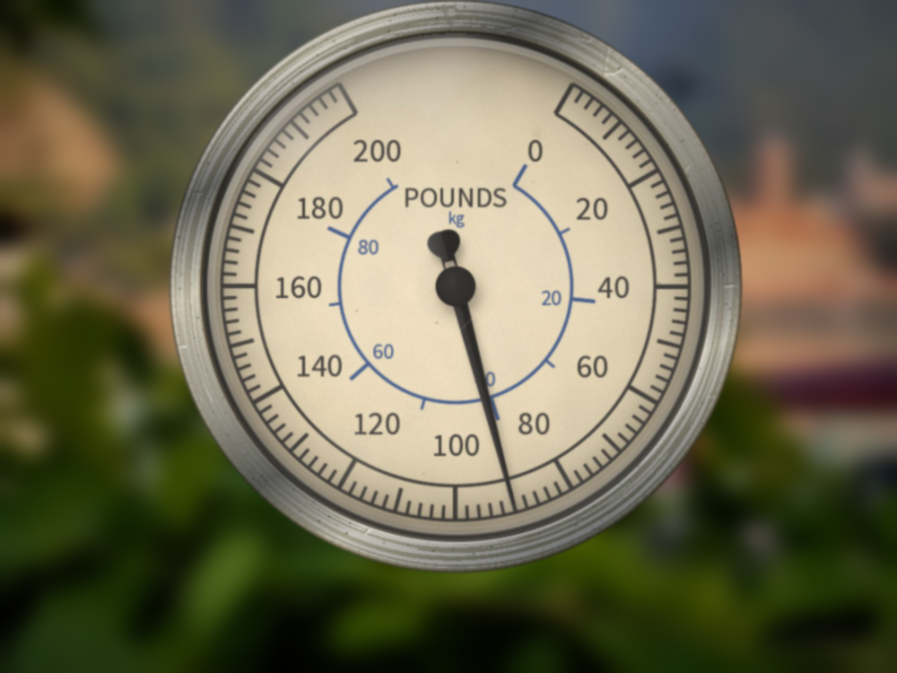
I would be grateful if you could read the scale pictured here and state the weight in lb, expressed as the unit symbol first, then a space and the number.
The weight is lb 90
